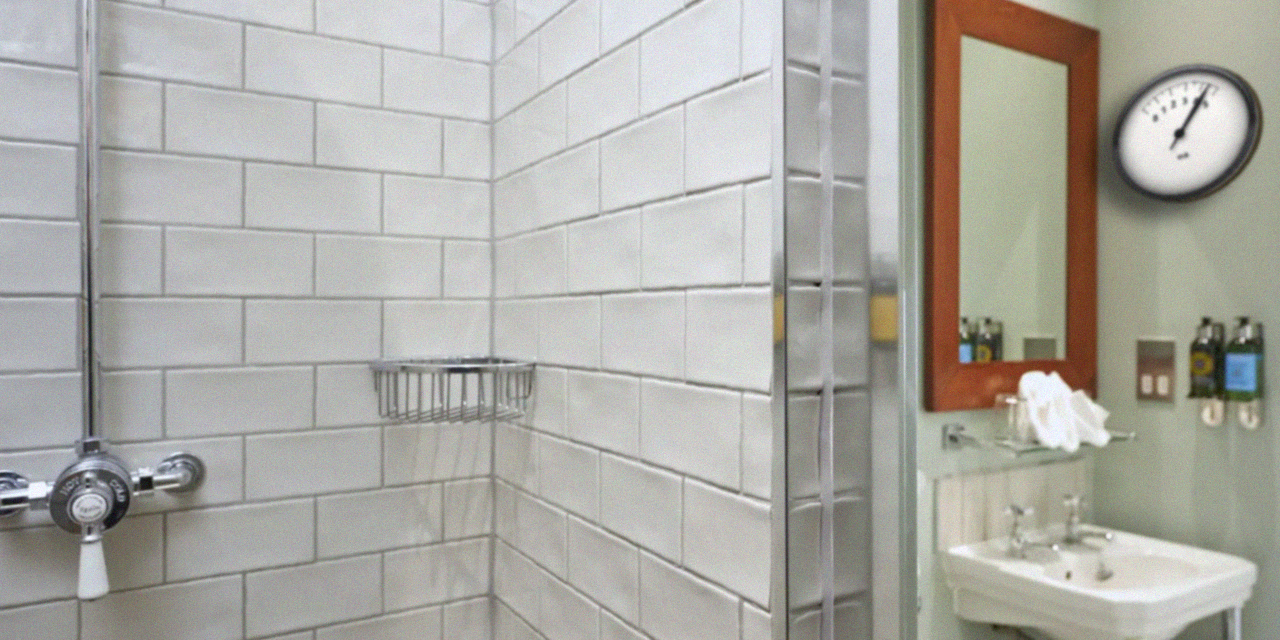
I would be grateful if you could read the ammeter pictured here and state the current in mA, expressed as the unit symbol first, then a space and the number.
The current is mA 4.5
